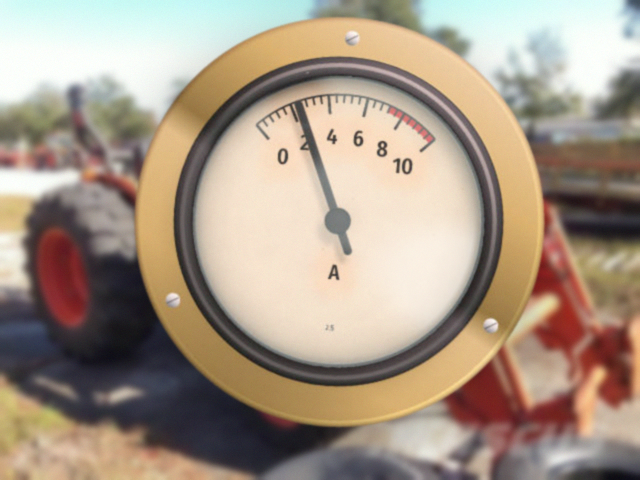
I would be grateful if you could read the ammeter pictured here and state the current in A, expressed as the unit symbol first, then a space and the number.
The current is A 2.4
